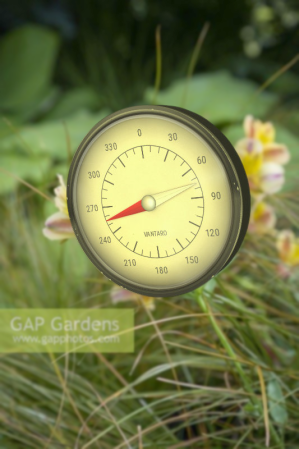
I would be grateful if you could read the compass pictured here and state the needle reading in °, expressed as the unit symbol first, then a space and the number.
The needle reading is ° 255
